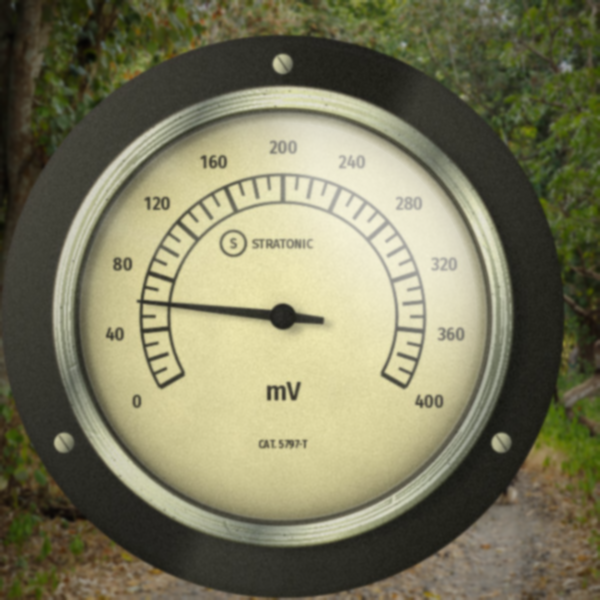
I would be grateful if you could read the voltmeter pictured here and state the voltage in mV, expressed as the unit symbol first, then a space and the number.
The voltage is mV 60
